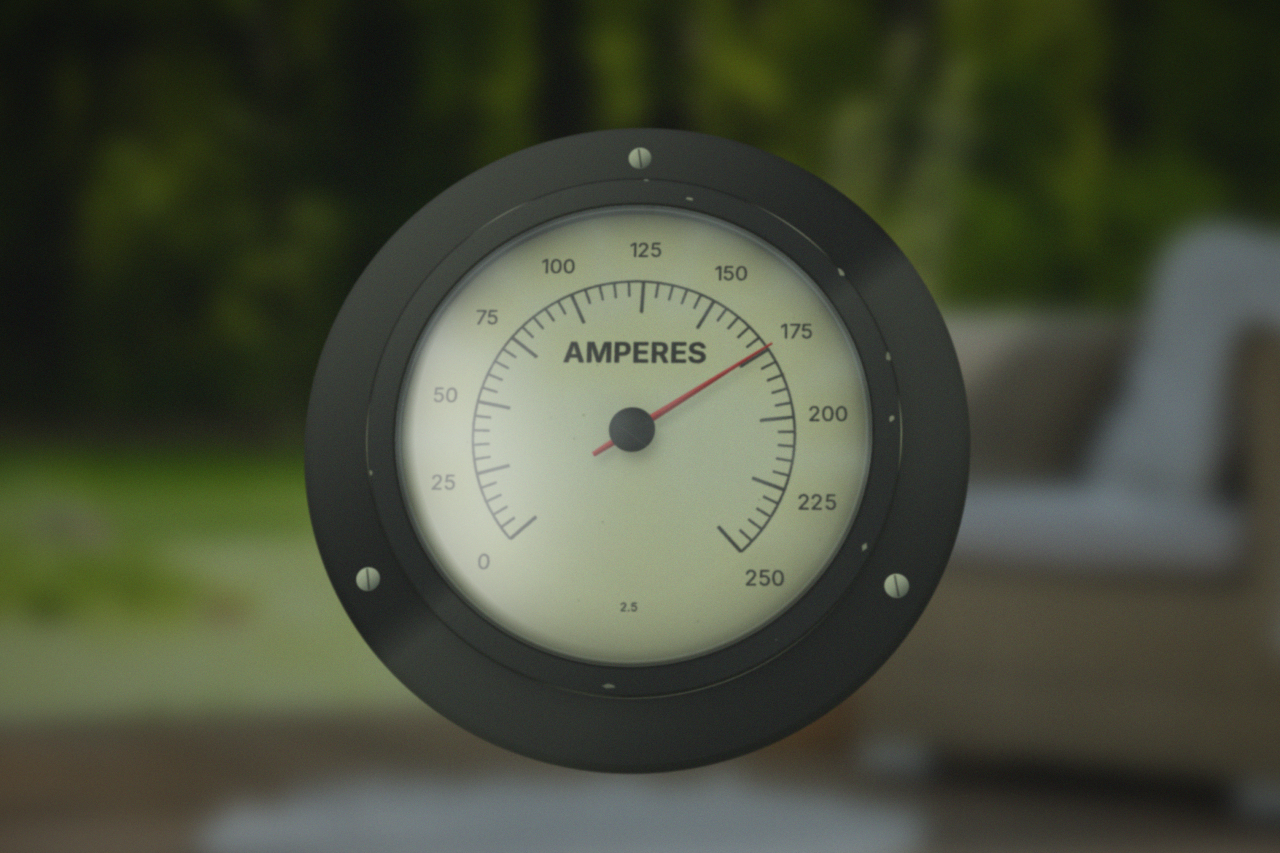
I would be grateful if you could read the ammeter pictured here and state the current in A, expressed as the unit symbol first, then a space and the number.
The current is A 175
